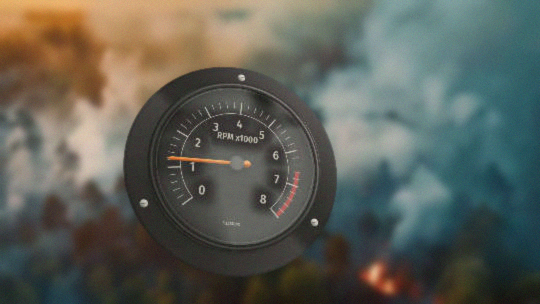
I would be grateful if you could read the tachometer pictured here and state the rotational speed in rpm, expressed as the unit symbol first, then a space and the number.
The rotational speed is rpm 1200
